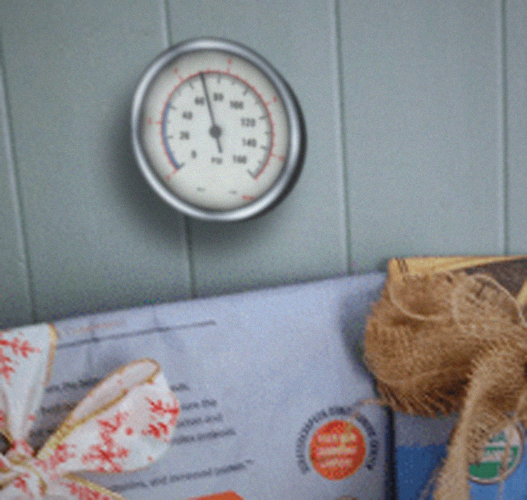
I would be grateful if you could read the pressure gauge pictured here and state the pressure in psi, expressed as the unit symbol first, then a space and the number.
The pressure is psi 70
